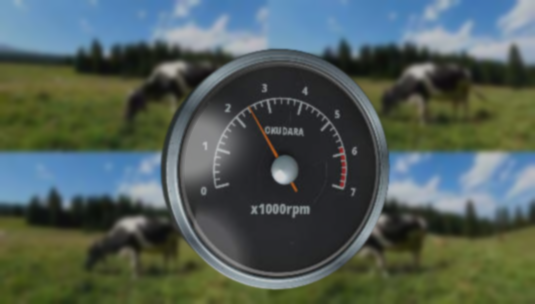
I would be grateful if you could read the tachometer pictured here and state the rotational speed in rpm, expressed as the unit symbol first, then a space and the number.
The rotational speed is rpm 2400
